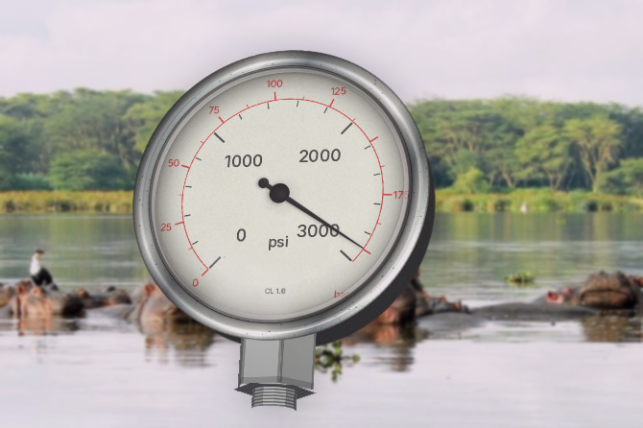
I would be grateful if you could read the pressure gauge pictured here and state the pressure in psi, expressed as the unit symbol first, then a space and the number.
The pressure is psi 2900
